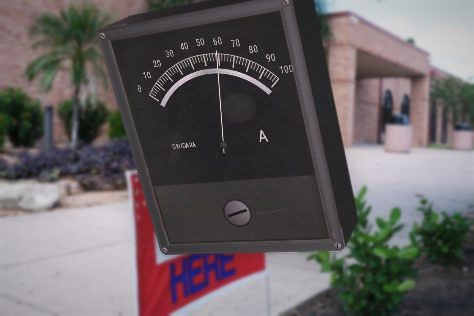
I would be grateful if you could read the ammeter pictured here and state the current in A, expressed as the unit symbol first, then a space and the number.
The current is A 60
